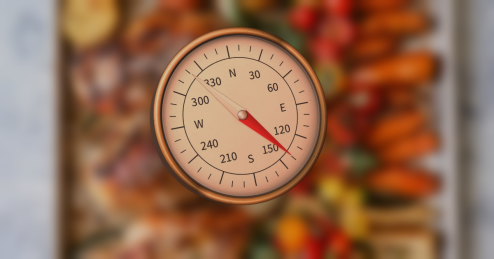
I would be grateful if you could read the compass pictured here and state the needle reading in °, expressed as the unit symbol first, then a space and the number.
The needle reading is ° 140
